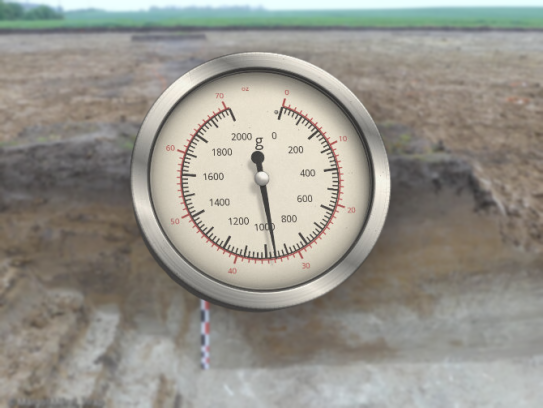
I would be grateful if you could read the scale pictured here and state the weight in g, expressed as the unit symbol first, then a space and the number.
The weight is g 960
